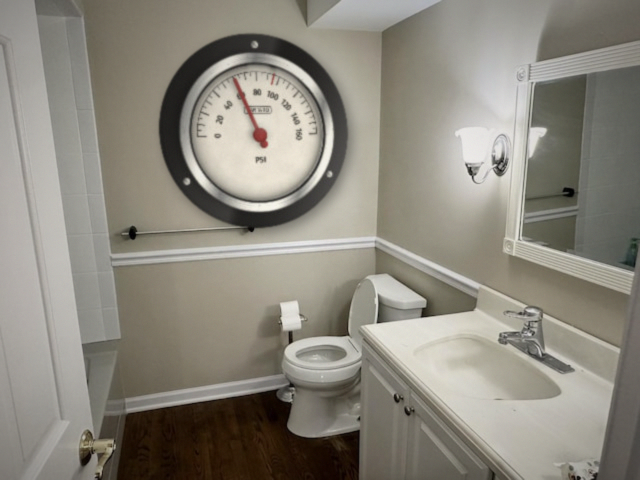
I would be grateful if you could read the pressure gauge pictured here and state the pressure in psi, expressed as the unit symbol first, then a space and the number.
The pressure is psi 60
